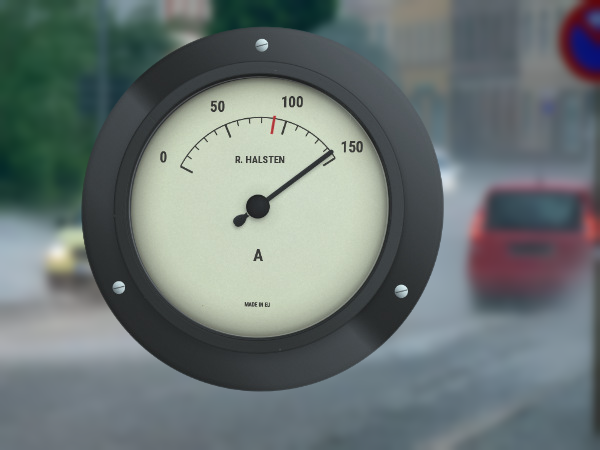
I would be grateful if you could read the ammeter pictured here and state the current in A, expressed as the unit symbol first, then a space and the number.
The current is A 145
